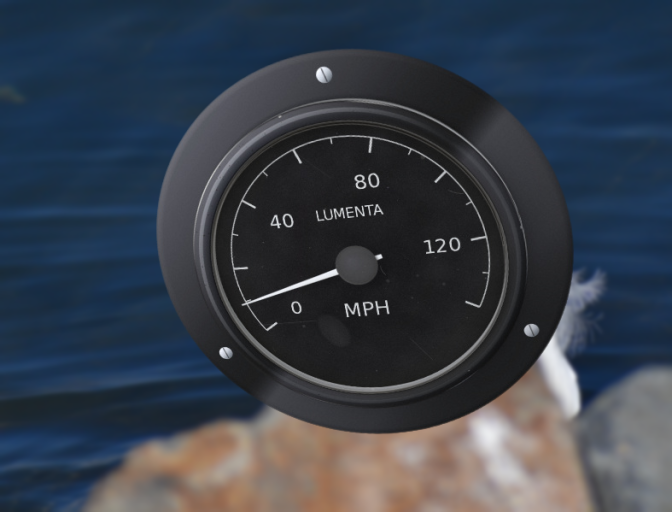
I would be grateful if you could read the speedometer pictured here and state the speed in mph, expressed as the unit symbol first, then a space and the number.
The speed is mph 10
